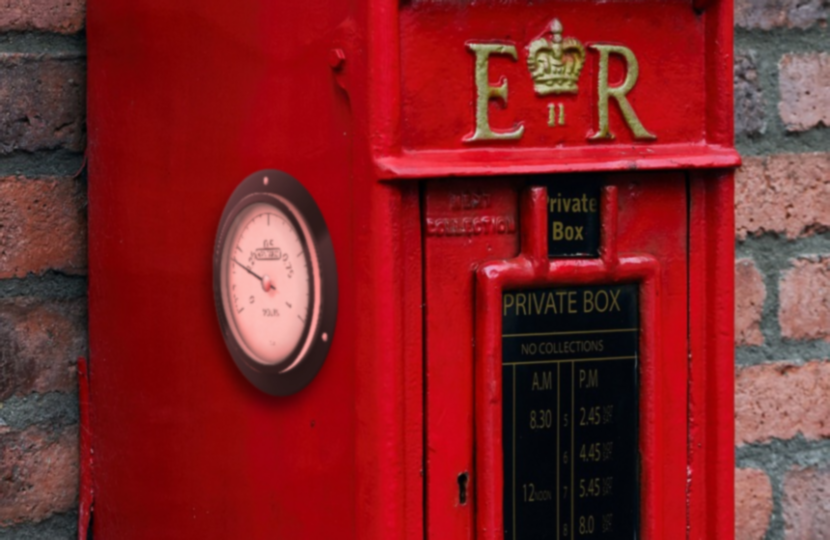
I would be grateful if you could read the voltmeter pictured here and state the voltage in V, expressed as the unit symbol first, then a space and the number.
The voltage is V 0.2
